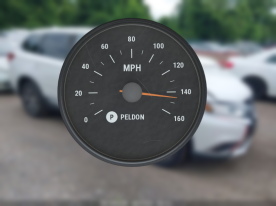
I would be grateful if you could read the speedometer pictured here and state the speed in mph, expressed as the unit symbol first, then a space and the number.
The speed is mph 145
